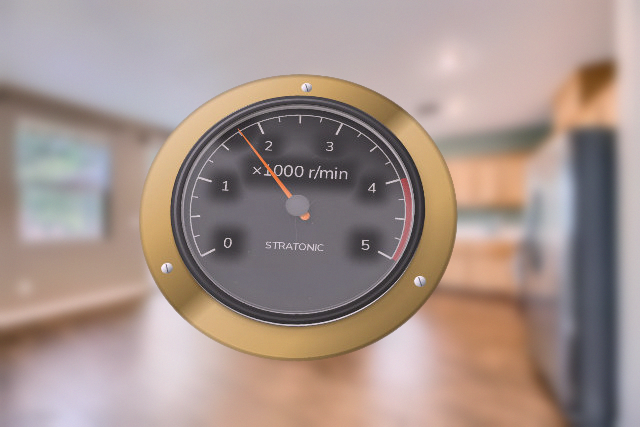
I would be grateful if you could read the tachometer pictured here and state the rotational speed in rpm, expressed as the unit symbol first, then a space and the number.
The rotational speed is rpm 1750
